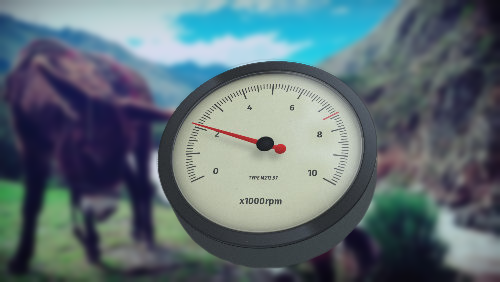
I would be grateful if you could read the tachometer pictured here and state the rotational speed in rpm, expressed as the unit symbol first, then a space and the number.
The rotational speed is rpm 2000
